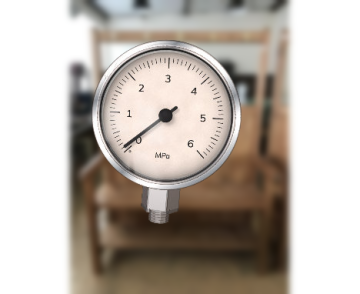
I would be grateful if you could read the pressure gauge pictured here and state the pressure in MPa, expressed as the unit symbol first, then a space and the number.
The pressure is MPa 0.1
